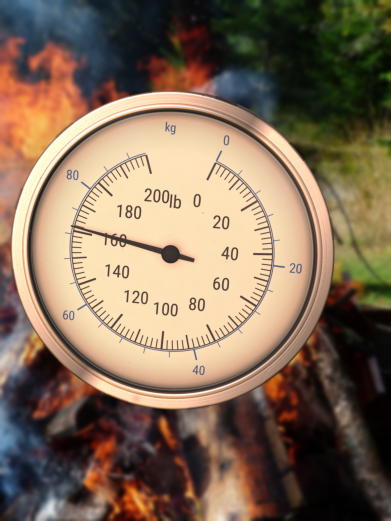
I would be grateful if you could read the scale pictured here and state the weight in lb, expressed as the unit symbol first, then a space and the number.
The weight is lb 162
